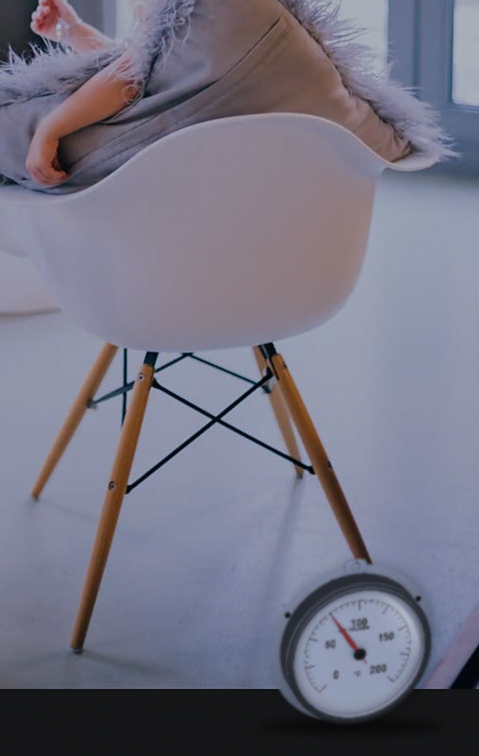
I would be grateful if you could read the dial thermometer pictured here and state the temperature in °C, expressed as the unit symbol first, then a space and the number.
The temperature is °C 75
